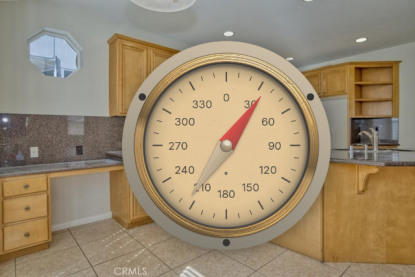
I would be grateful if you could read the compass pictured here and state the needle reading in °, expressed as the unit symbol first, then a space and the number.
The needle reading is ° 35
